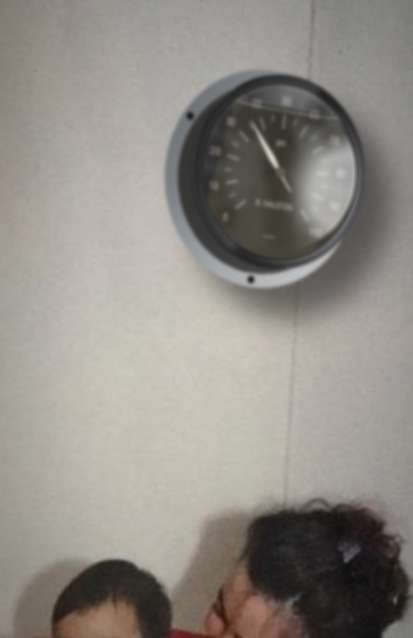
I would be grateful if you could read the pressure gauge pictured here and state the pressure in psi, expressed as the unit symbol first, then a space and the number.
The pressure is psi 35
